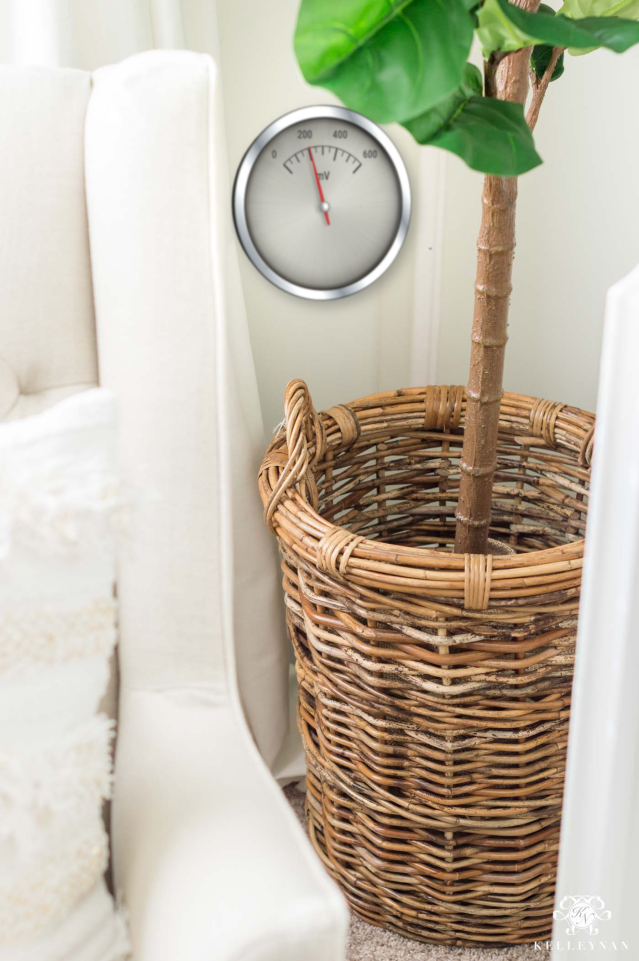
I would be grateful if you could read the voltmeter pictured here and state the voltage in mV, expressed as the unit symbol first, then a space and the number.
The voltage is mV 200
